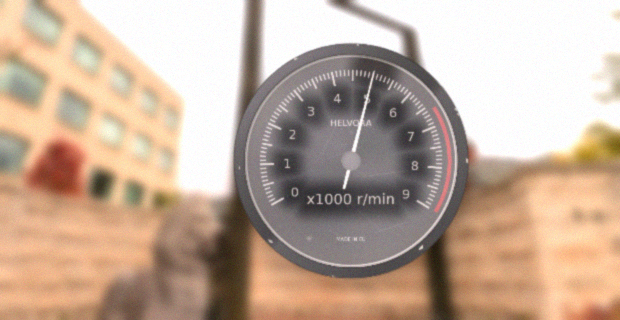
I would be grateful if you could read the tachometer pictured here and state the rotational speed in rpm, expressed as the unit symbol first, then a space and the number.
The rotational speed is rpm 5000
